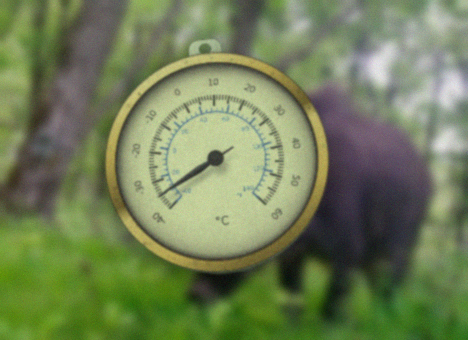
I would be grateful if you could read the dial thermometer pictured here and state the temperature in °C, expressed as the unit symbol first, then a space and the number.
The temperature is °C -35
